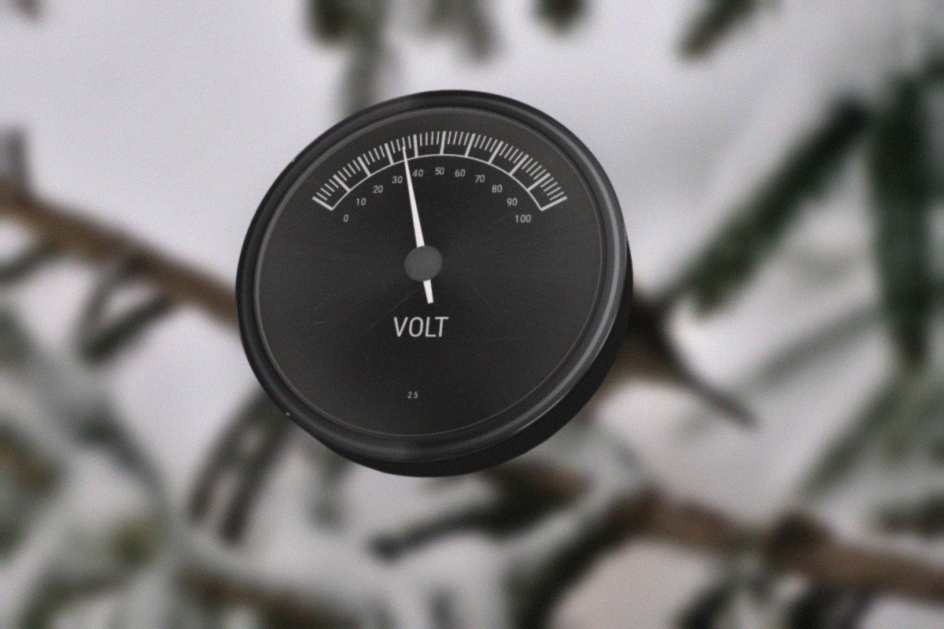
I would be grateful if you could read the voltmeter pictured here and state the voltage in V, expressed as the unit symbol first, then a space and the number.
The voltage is V 36
